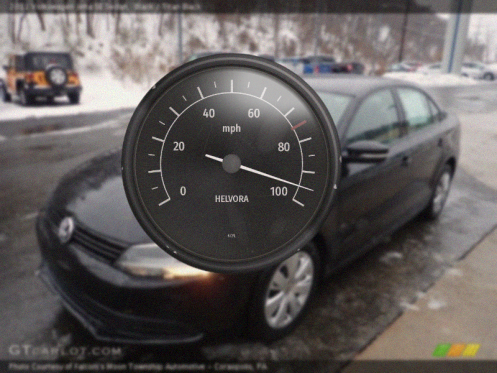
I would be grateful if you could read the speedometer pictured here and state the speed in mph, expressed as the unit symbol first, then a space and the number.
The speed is mph 95
